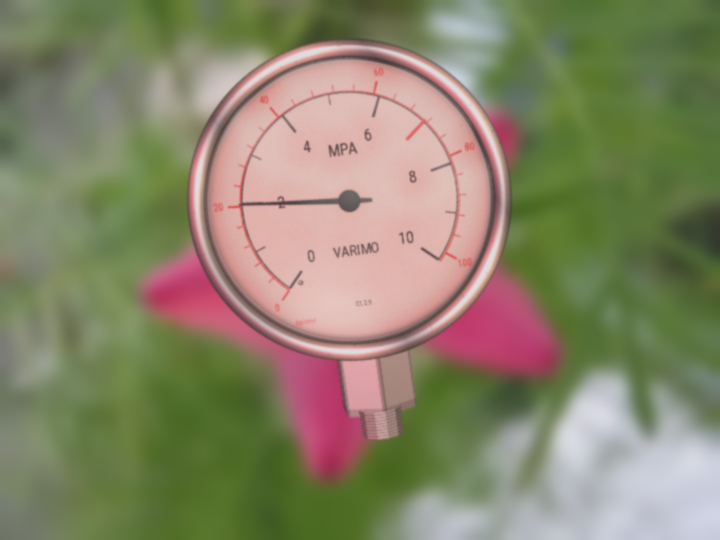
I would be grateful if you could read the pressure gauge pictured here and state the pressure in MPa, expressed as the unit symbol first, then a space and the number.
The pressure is MPa 2
